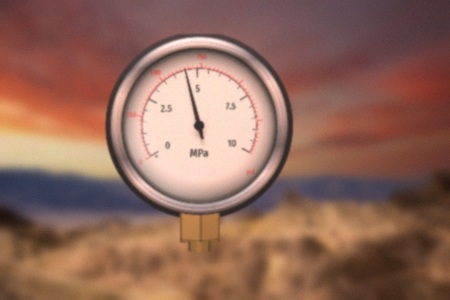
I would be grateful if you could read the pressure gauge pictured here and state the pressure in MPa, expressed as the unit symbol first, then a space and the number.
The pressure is MPa 4.5
